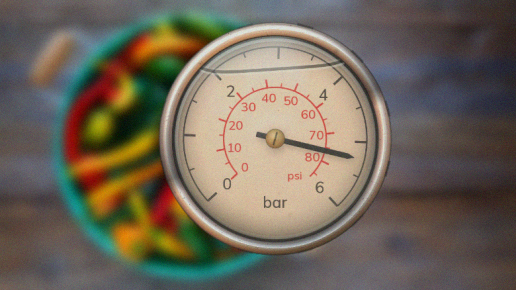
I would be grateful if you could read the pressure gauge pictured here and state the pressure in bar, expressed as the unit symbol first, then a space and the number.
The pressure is bar 5.25
